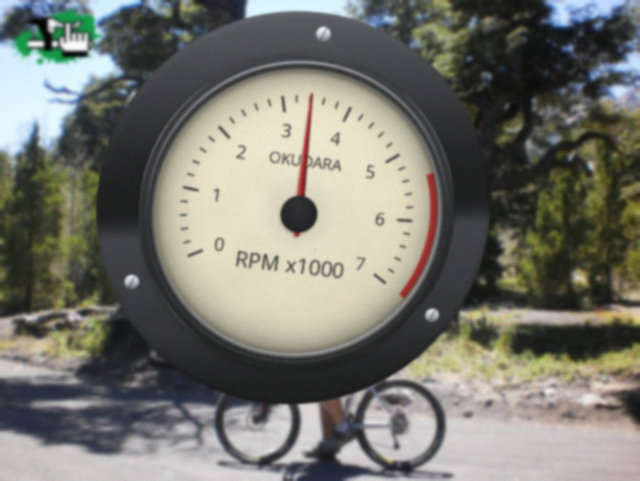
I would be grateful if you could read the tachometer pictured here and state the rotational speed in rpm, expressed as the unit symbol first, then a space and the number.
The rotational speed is rpm 3400
